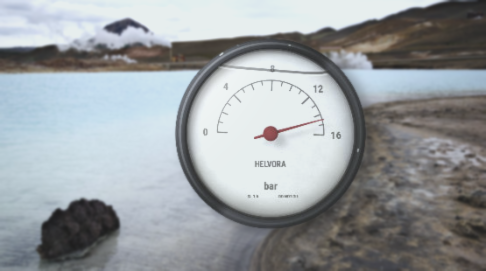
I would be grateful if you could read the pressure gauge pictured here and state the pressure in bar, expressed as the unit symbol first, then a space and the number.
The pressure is bar 14.5
